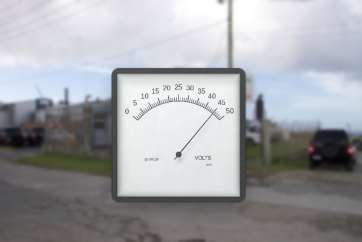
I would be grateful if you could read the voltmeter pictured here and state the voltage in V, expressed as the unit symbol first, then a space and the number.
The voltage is V 45
